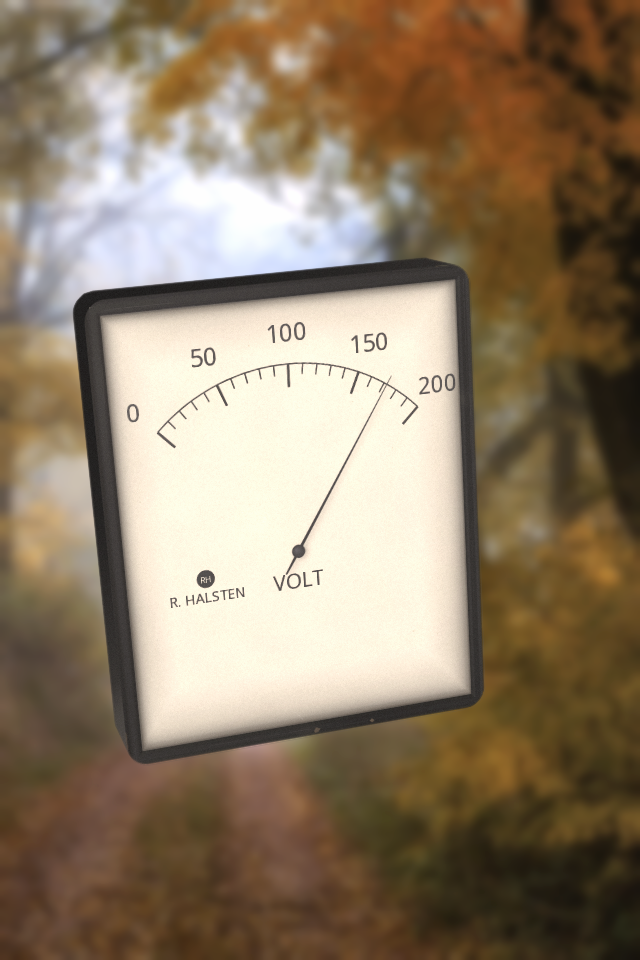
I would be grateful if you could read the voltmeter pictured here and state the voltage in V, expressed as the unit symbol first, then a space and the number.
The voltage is V 170
